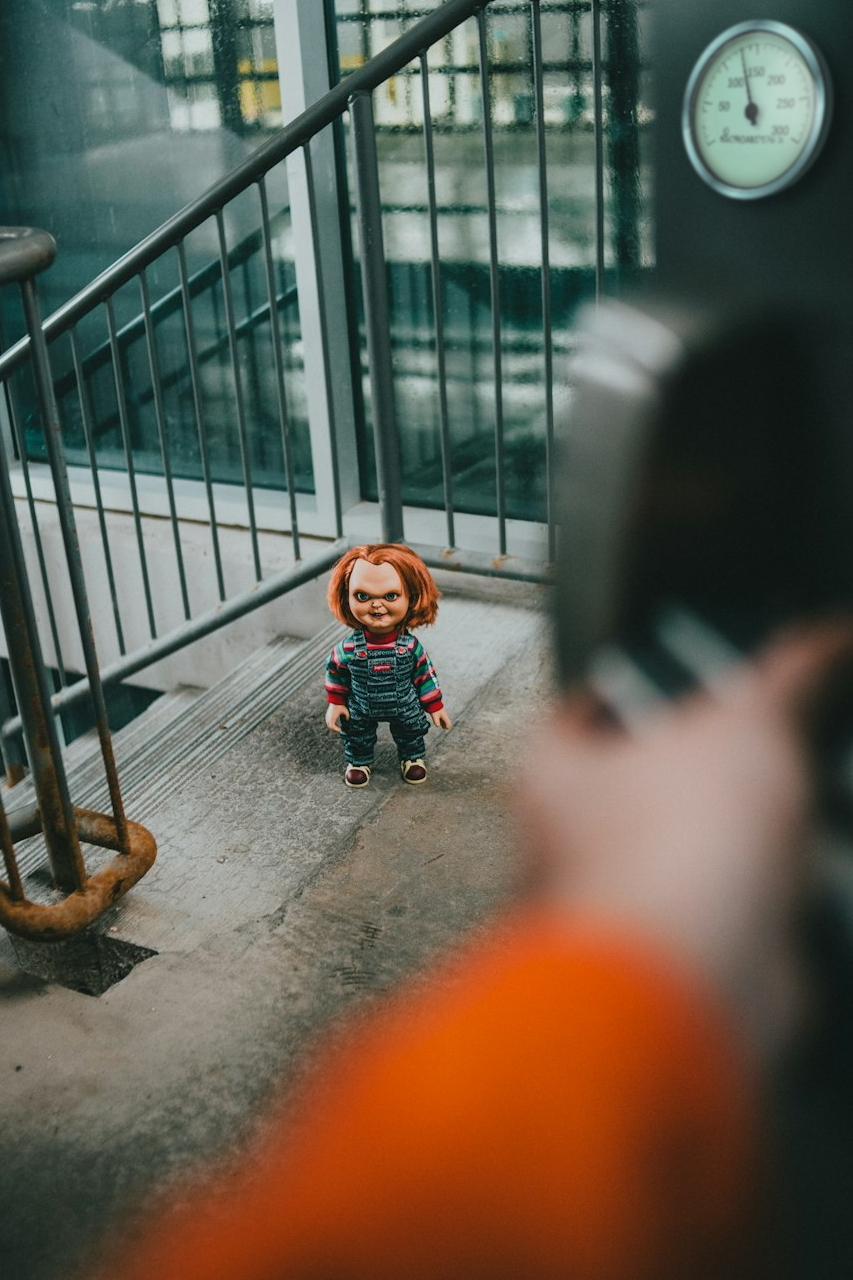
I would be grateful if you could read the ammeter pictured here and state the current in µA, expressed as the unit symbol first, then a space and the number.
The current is µA 130
